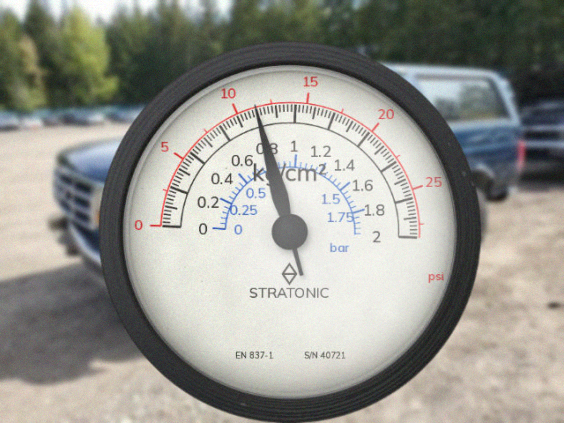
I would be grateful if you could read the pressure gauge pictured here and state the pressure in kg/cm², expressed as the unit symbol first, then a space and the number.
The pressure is kg/cm² 0.8
